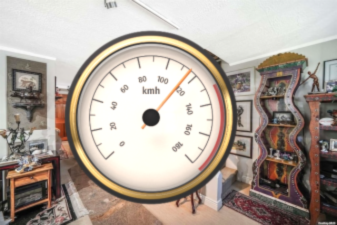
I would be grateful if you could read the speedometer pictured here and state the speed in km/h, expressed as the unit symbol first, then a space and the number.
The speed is km/h 115
